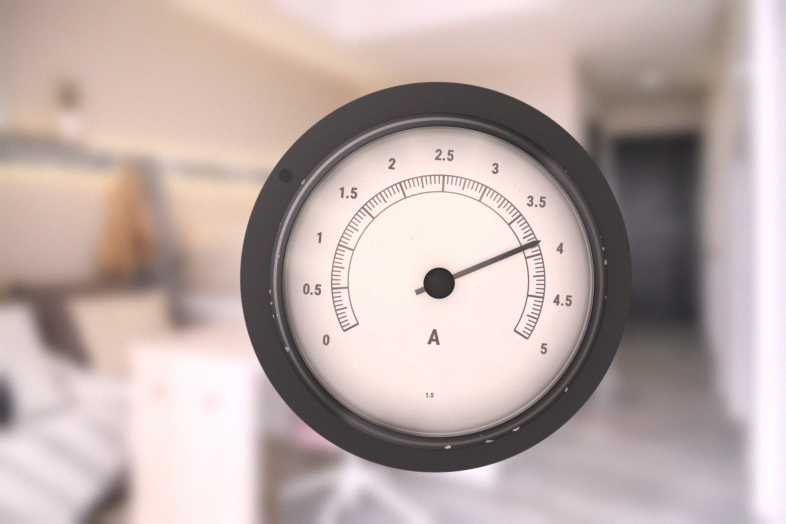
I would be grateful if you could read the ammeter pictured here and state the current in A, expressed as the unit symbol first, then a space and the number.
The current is A 3.85
